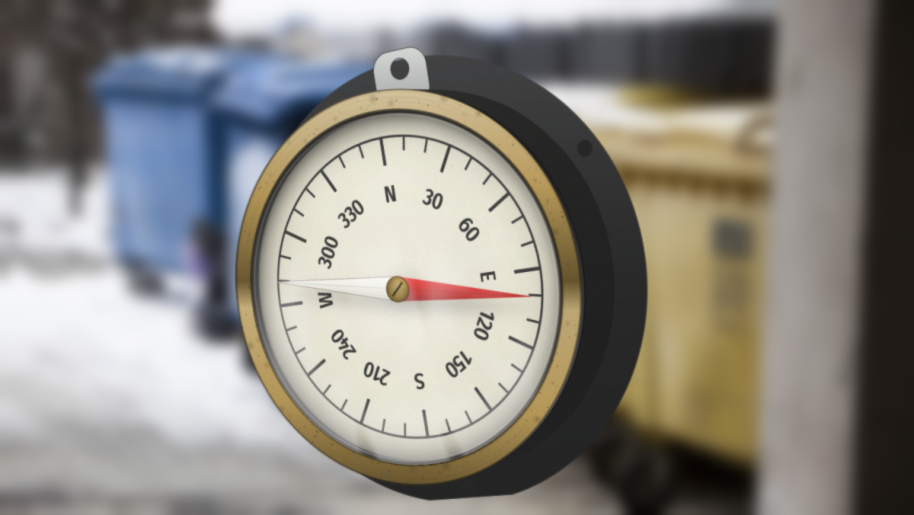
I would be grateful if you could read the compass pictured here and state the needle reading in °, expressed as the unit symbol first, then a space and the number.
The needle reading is ° 100
